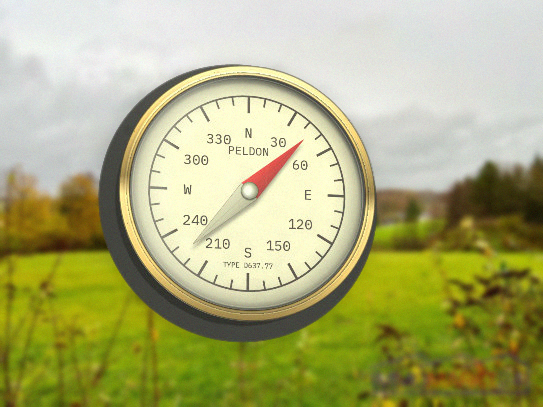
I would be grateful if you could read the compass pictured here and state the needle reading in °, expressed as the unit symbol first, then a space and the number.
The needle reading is ° 45
